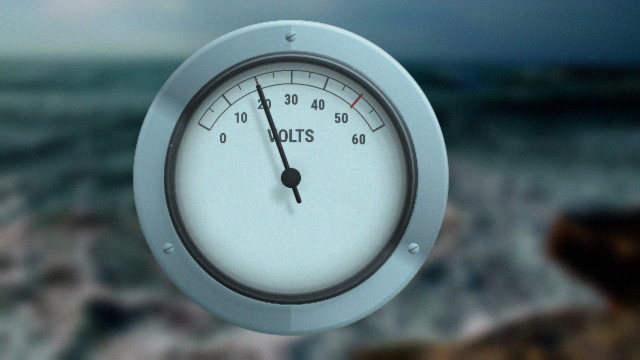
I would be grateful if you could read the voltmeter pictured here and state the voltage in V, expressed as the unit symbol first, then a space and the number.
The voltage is V 20
